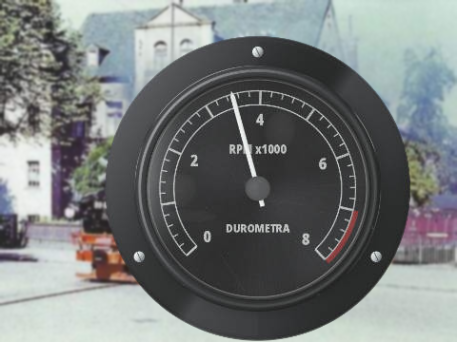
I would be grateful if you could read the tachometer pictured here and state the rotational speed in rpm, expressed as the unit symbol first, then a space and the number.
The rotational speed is rpm 3500
